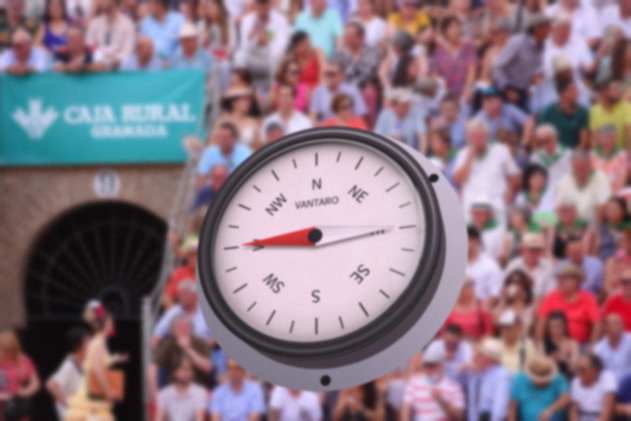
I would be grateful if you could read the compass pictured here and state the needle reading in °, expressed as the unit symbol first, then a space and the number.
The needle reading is ° 270
